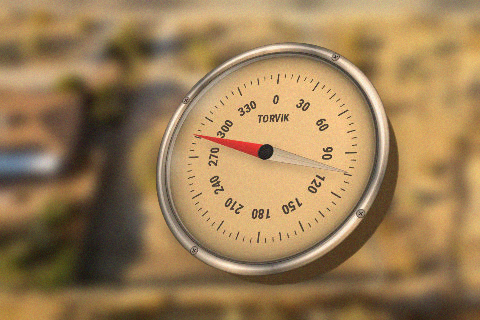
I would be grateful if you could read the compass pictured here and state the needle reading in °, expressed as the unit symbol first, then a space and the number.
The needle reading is ° 285
